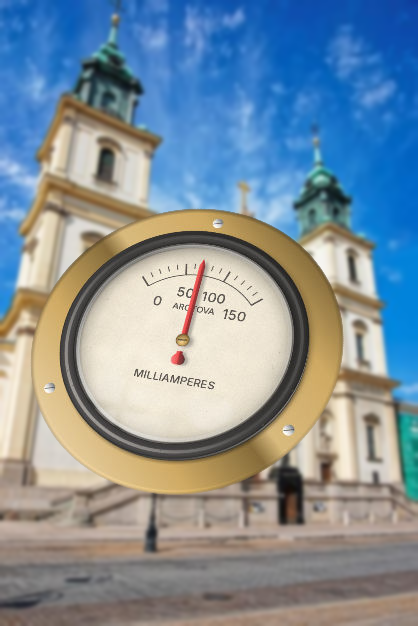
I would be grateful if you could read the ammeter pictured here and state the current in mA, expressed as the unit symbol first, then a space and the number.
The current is mA 70
